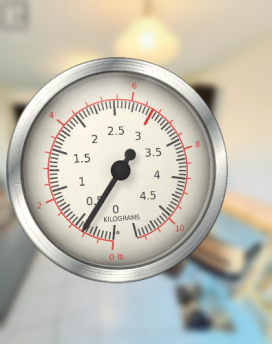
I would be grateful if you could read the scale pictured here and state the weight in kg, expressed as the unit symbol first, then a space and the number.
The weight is kg 0.4
